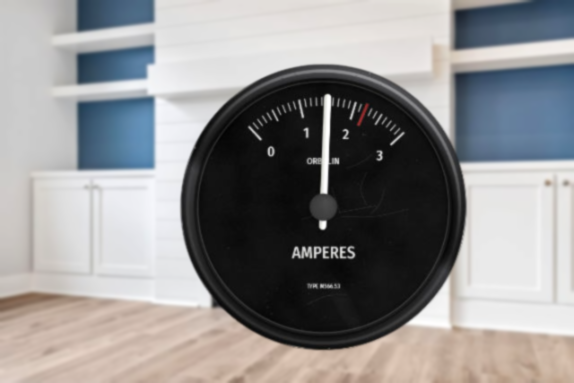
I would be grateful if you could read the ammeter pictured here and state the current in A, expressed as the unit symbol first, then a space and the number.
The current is A 1.5
